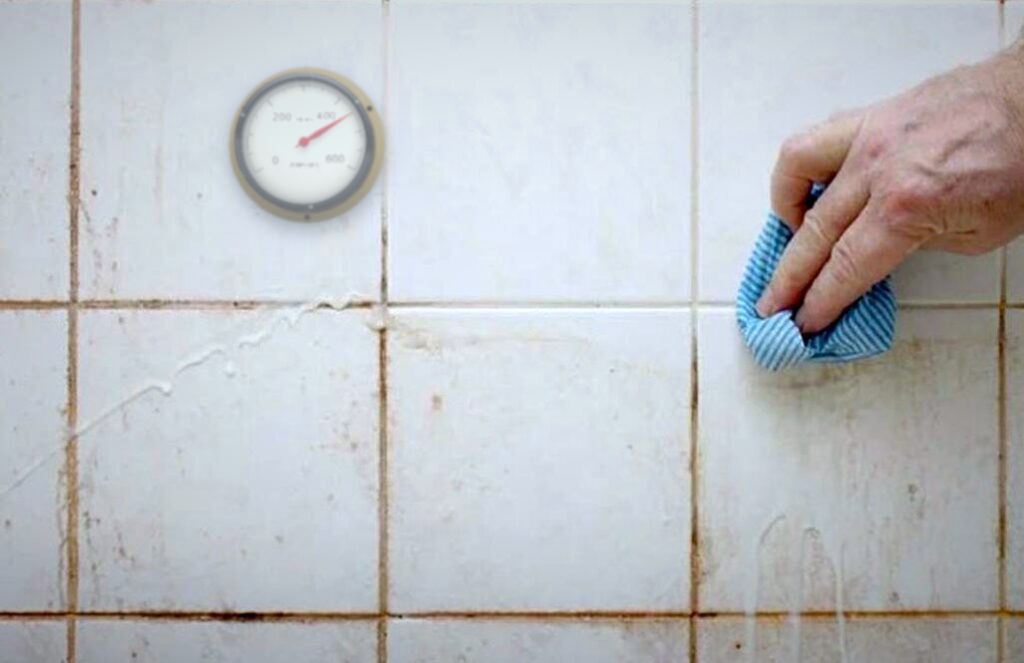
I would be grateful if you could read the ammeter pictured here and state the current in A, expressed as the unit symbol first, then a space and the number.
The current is A 450
